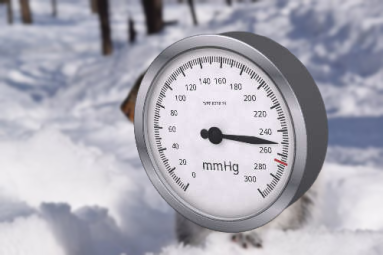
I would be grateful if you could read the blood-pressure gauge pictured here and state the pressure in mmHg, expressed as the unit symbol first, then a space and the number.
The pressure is mmHg 250
